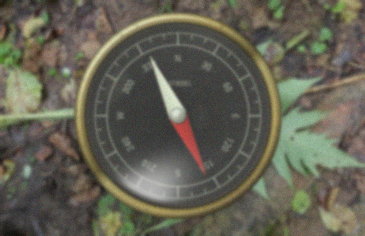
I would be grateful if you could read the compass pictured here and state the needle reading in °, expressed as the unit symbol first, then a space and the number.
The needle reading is ° 155
